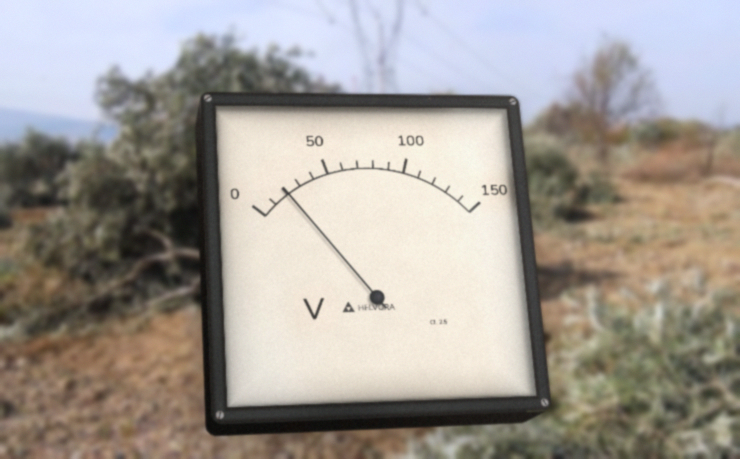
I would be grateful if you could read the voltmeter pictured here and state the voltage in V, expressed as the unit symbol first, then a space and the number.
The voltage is V 20
